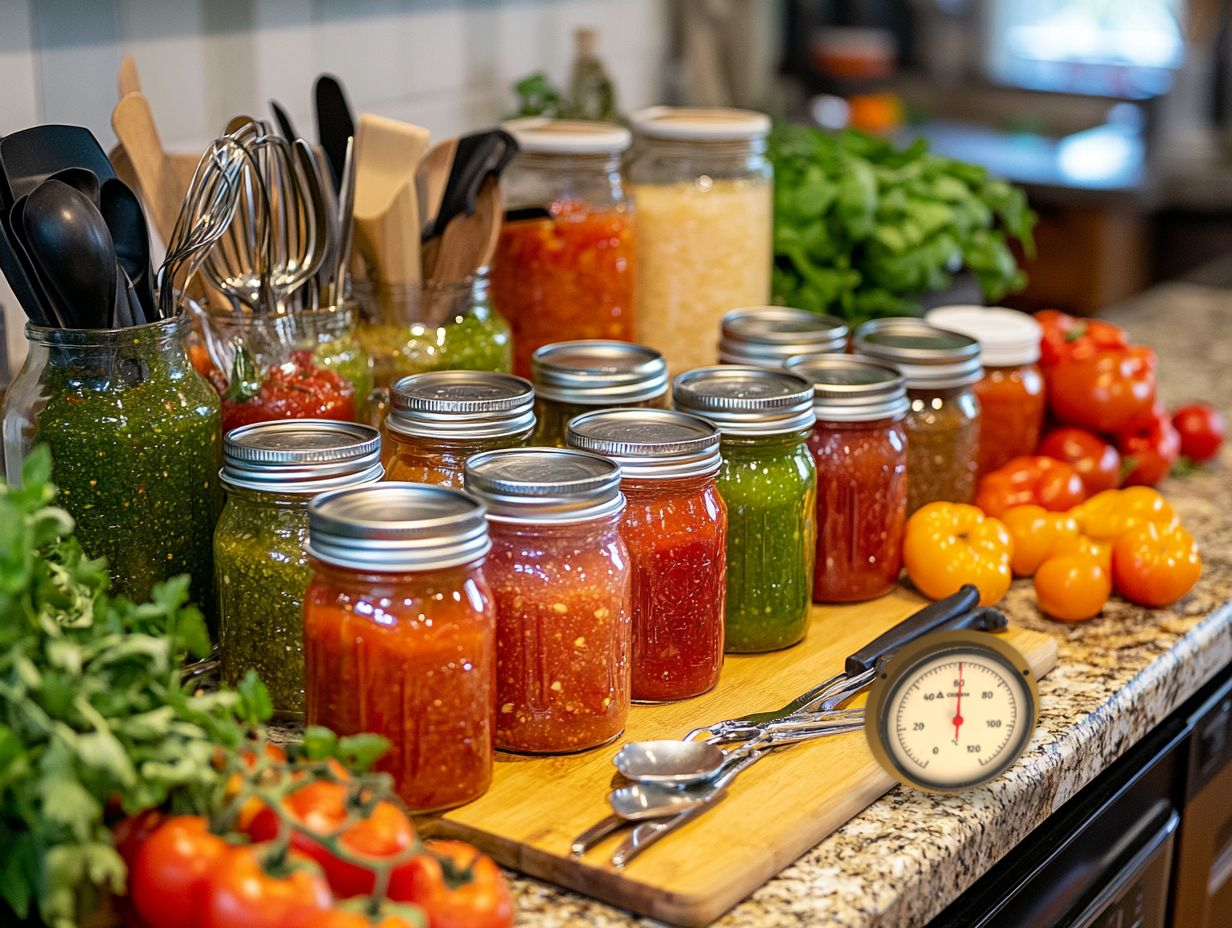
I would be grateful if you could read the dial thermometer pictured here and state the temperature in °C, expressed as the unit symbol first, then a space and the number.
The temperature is °C 60
